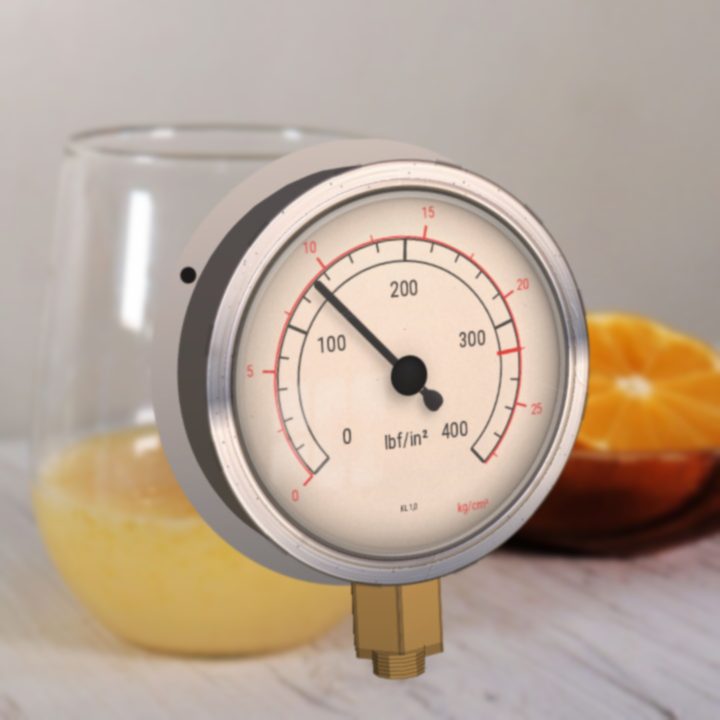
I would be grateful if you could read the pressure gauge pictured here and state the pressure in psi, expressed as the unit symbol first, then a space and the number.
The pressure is psi 130
